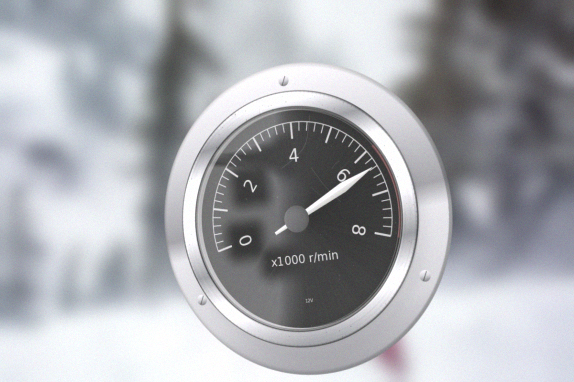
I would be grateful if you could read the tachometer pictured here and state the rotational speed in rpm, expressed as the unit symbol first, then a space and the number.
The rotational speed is rpm 6400
